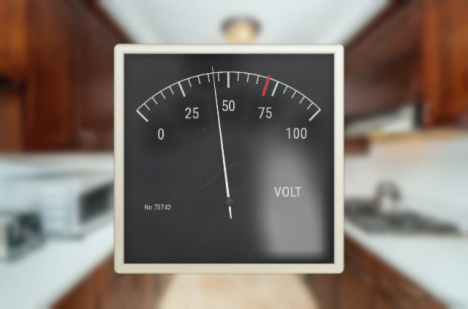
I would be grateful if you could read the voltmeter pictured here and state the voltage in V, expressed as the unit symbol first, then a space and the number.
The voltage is V 42.5
